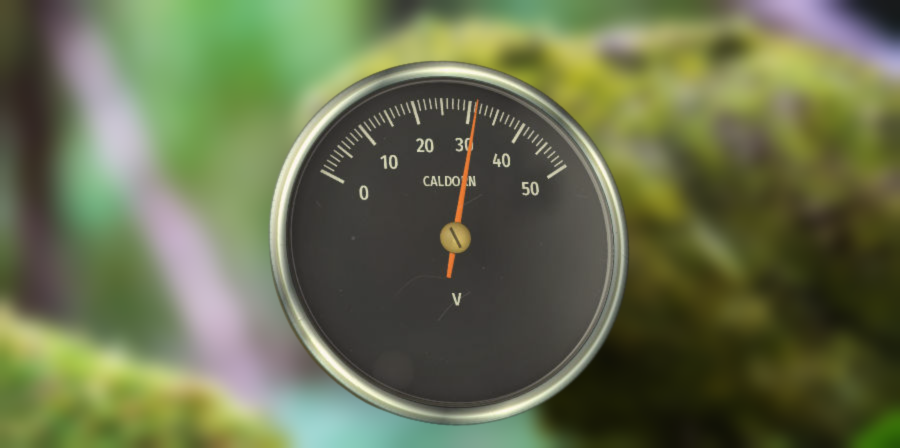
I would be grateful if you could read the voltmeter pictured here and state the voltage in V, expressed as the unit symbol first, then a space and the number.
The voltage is V 31
